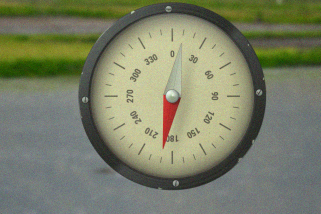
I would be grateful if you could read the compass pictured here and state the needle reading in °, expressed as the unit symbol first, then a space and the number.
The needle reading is ° 190
